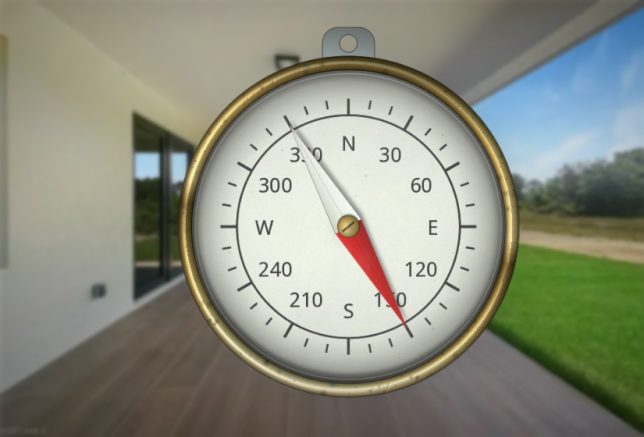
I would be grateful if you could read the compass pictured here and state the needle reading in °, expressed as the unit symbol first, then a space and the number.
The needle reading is ° 150
